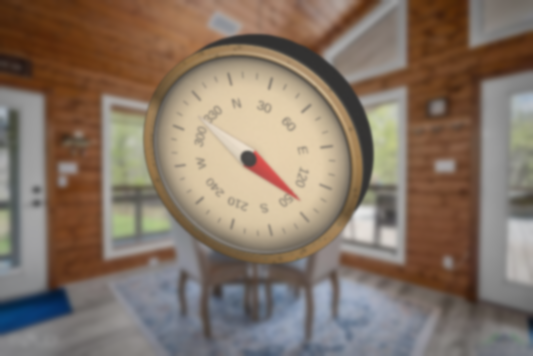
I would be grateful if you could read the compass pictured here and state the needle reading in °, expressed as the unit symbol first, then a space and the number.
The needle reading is ° 140
